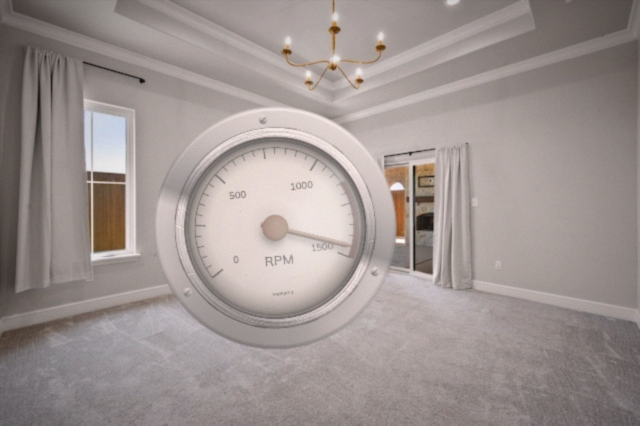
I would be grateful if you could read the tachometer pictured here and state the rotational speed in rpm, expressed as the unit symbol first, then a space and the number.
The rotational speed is rpm 1450
